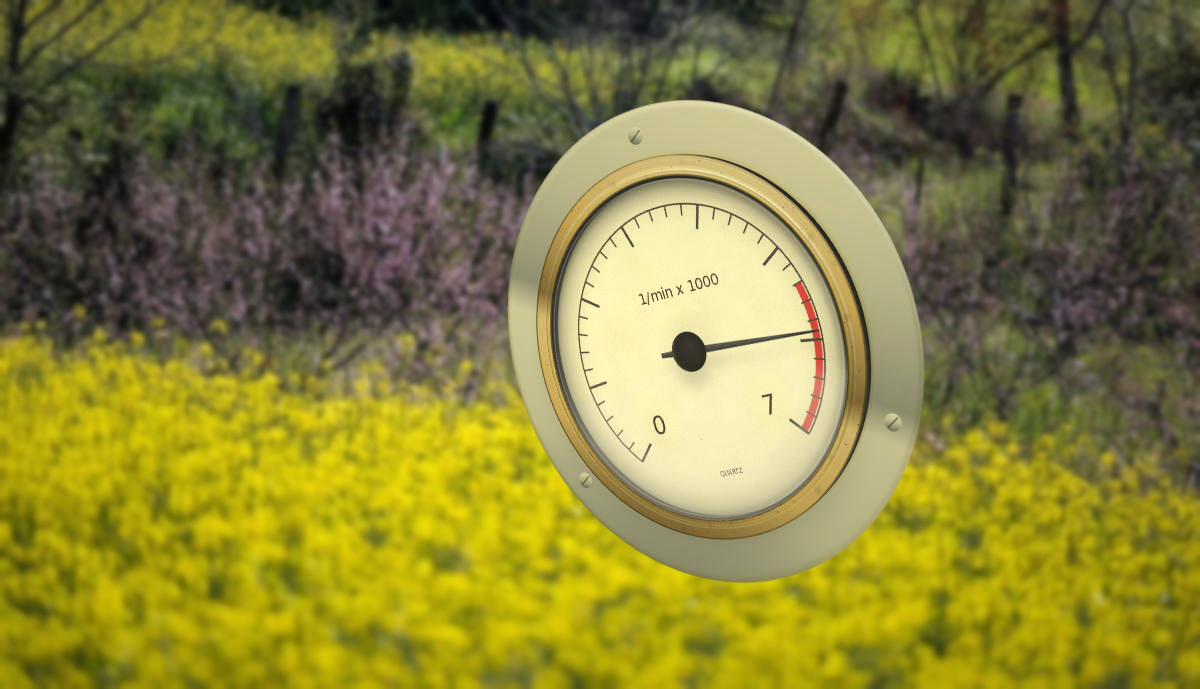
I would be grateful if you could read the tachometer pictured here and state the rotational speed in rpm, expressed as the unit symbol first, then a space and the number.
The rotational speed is rpm 5900
